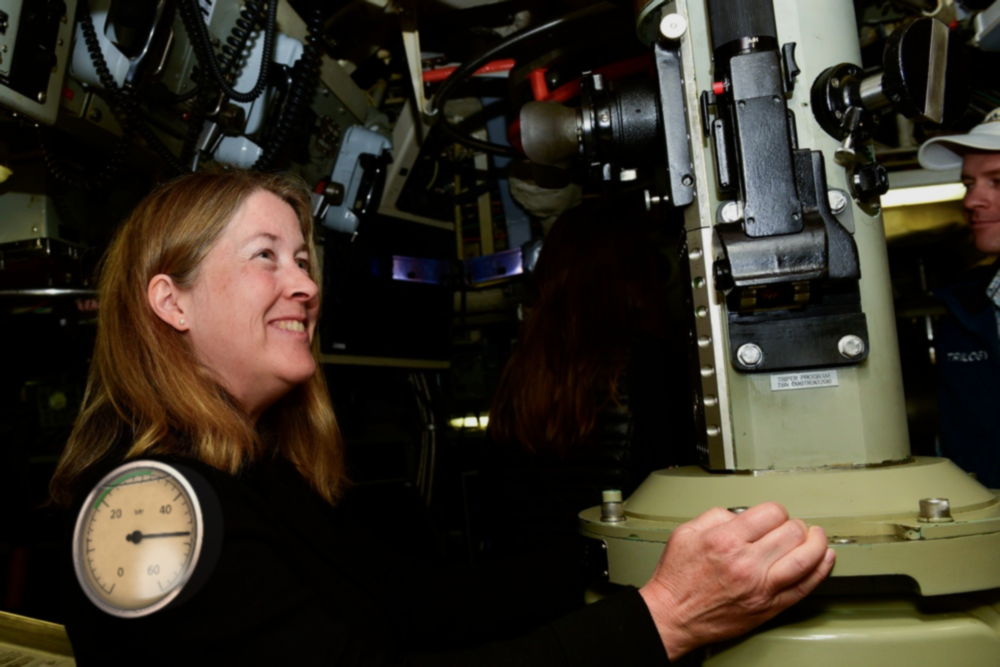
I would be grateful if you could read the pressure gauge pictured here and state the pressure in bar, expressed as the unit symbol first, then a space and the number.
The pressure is bar 48
